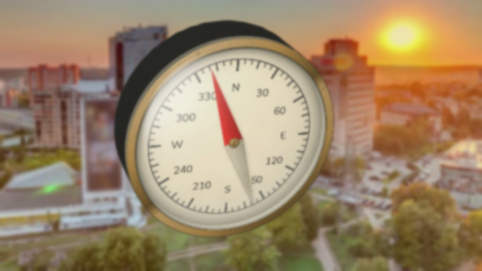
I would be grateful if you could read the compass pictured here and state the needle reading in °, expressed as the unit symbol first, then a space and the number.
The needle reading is ° 340
